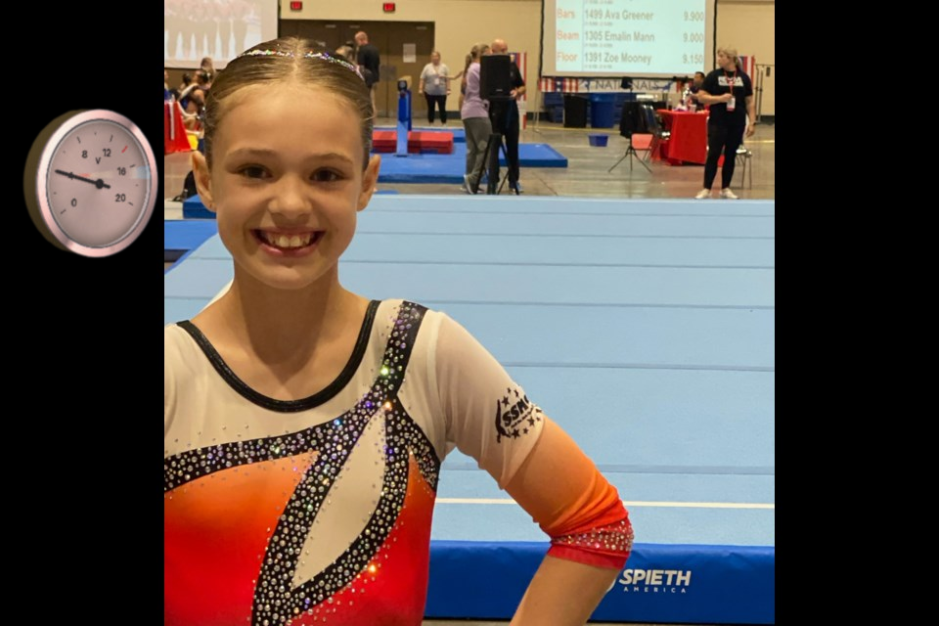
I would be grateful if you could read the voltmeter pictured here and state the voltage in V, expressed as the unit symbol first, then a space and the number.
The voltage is V 4
